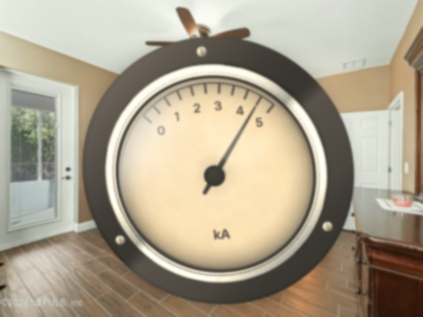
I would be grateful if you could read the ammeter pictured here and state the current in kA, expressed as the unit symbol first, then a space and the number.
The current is kA 4.5
